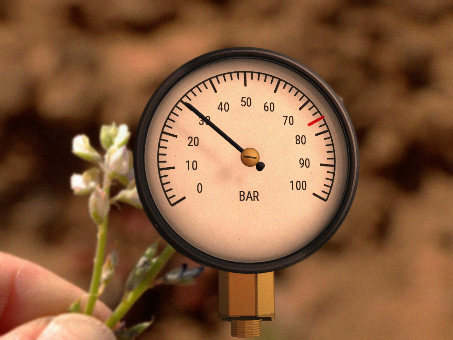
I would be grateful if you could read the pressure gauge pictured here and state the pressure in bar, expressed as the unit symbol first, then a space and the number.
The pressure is bar 30
